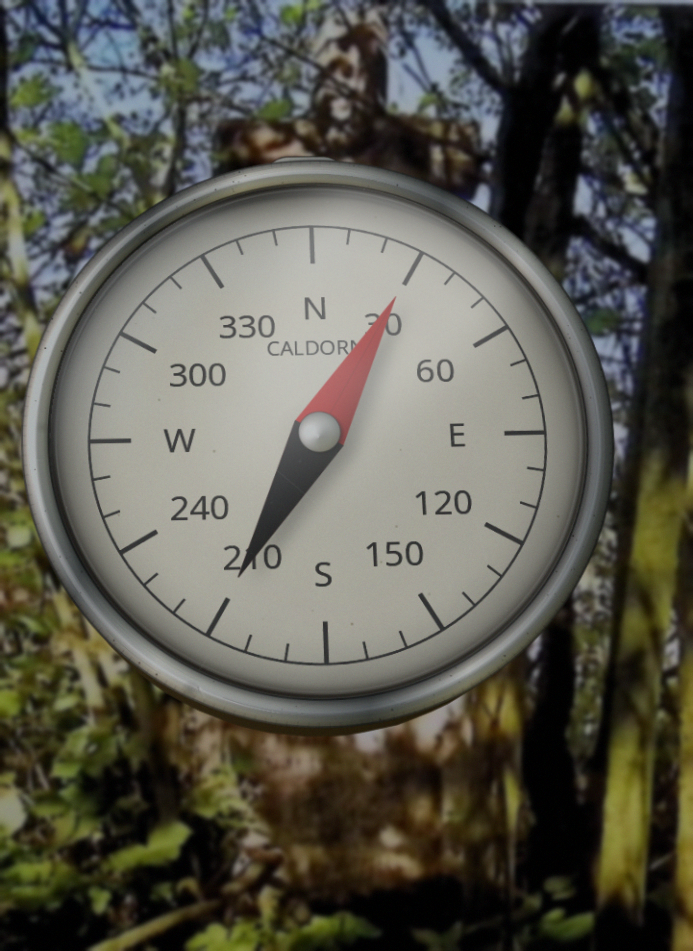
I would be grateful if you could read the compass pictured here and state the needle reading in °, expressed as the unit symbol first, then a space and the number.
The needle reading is ° 30
